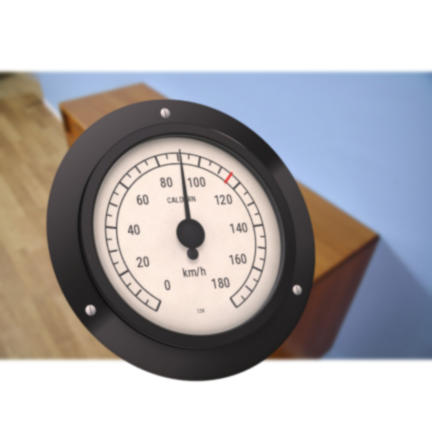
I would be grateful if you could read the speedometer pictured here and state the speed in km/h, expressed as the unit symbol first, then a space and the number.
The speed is km/h 90
